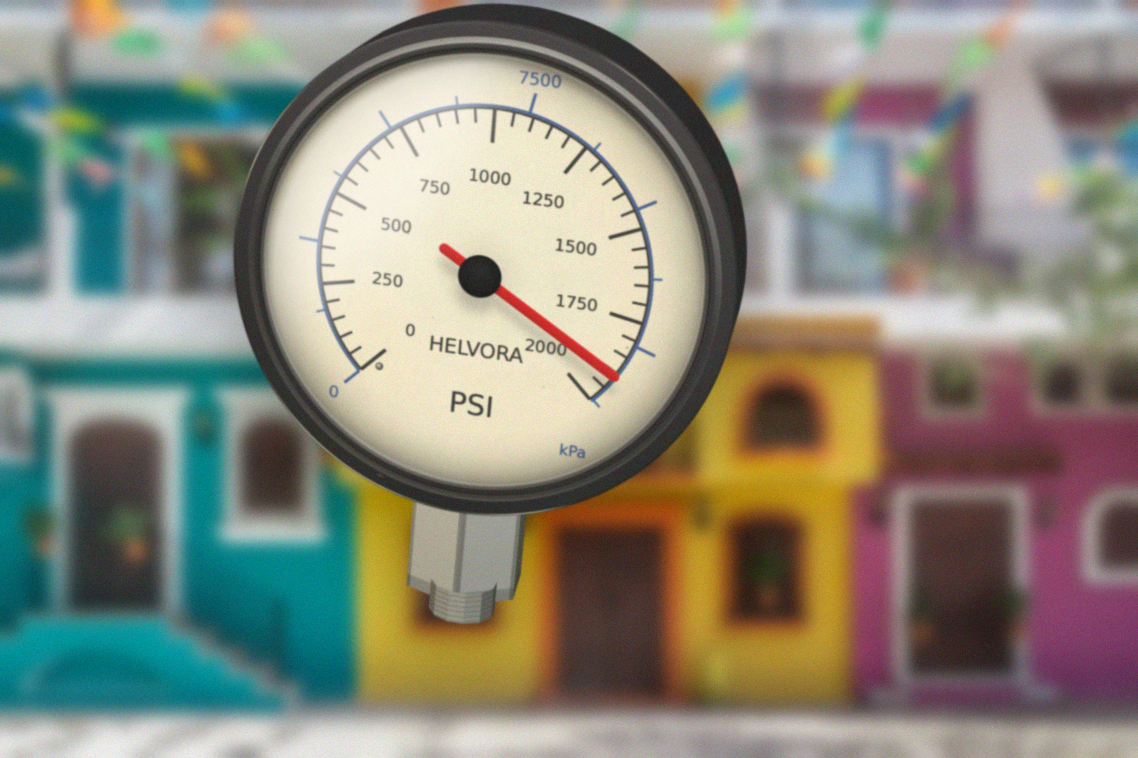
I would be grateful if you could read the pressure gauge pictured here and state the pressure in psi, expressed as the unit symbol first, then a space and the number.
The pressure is psi 1900
